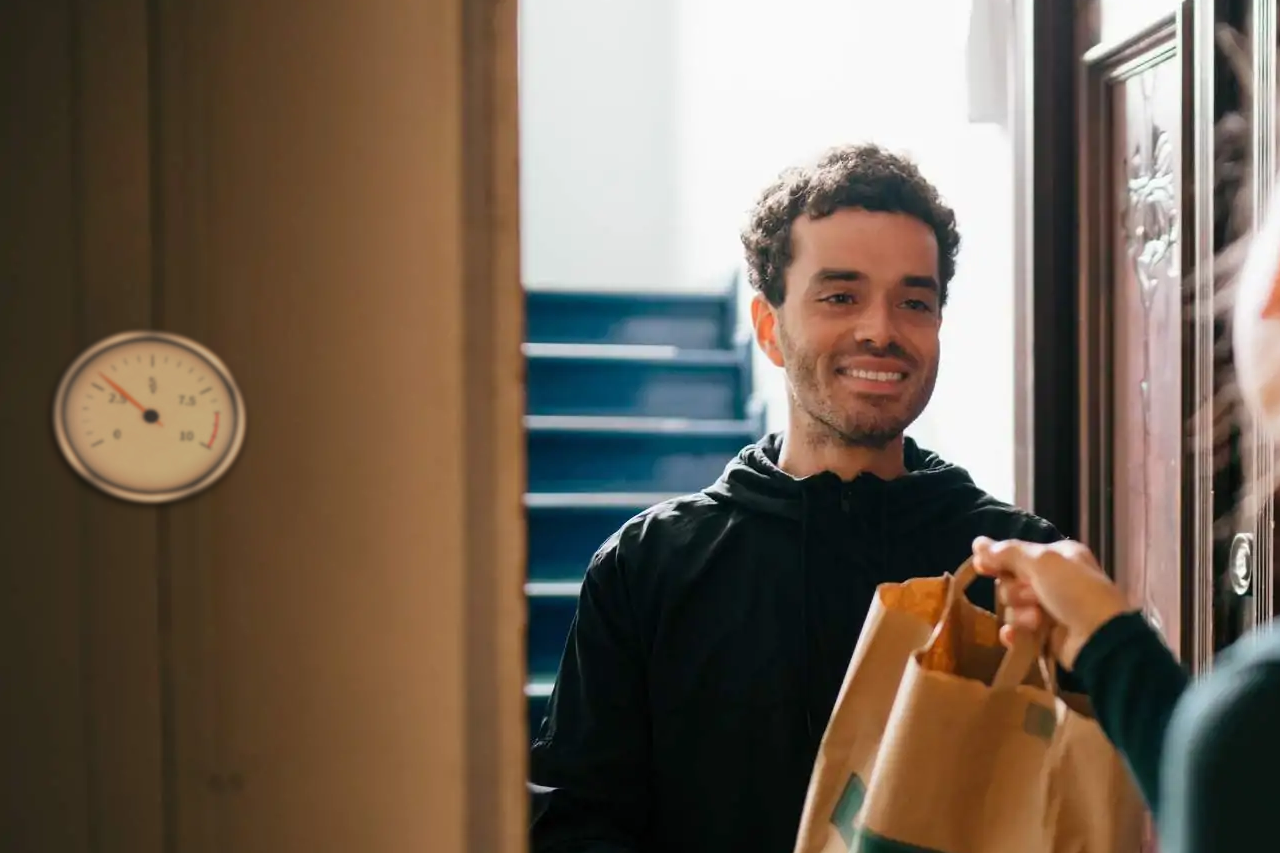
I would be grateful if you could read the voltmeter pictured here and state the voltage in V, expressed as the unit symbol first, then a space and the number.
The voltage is V 3
